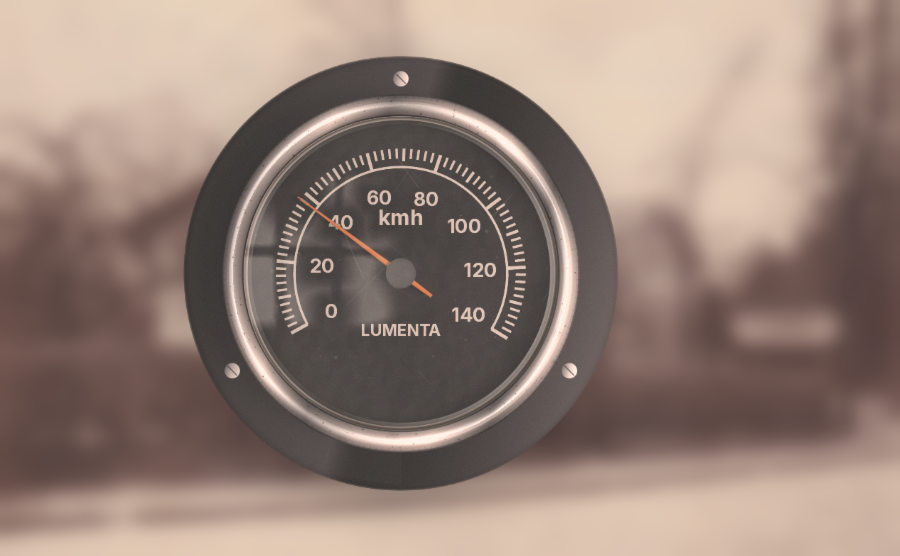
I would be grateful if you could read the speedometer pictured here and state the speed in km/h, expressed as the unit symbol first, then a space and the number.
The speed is km/h 38
